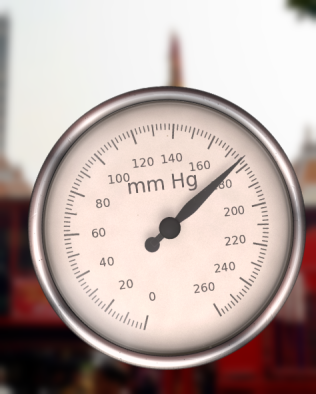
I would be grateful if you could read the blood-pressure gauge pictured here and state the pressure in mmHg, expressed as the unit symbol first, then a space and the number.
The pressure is mmHg 176
